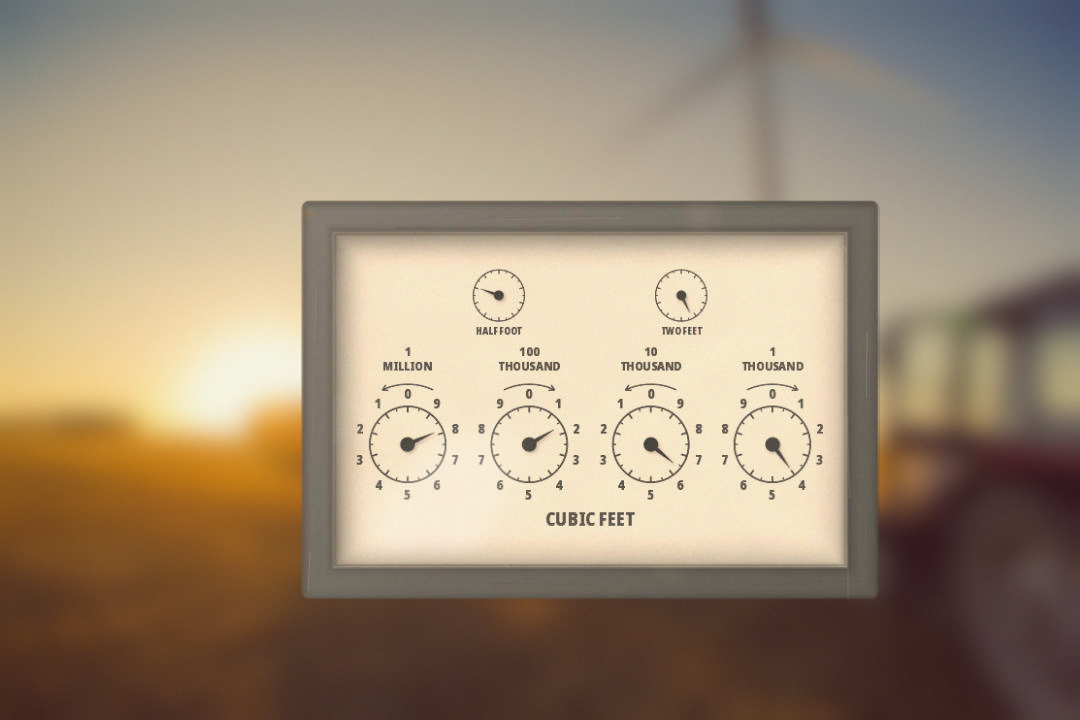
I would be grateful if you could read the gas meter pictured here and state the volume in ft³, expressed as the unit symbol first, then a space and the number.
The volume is ft³ 816400
